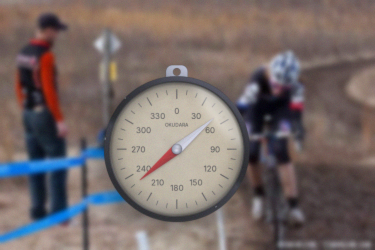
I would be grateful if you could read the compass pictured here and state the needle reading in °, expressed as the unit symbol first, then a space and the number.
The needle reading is ° 230
